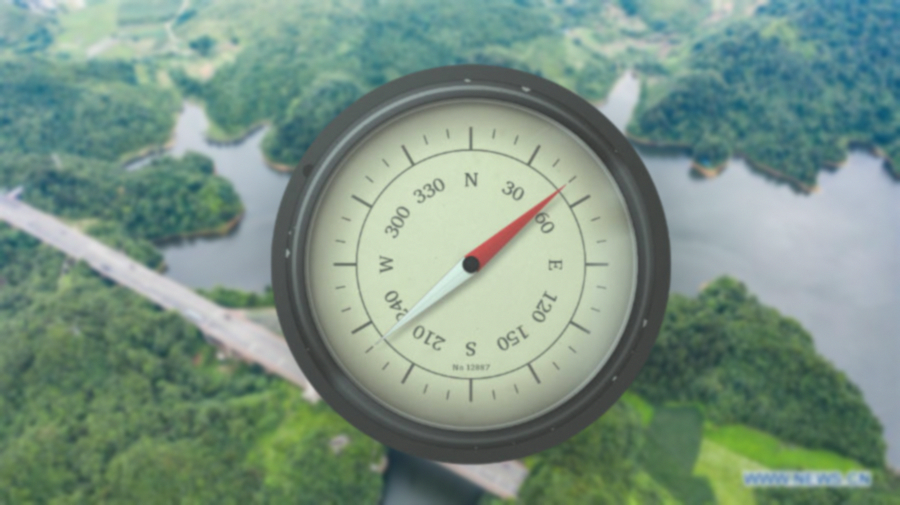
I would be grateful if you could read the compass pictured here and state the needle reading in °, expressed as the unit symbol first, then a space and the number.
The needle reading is ° 50
